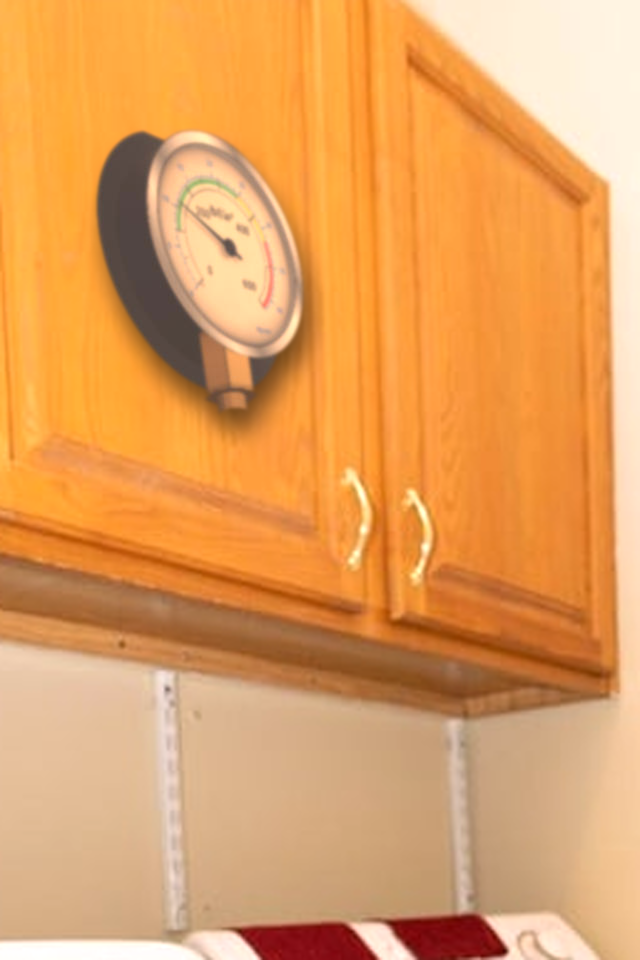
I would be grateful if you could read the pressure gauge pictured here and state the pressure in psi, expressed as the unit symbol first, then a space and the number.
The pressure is psi 150
